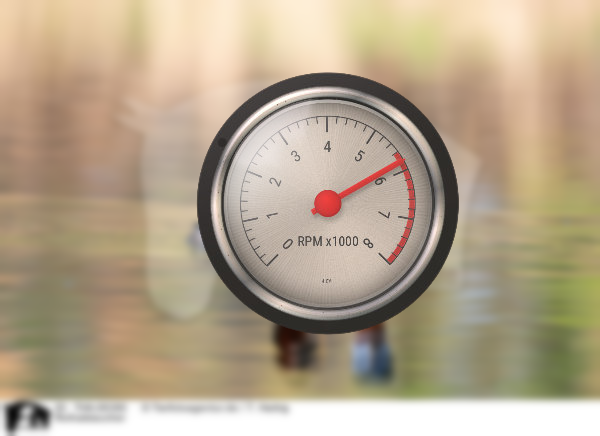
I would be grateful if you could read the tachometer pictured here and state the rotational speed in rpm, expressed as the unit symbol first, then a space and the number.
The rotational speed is rpm 5800
